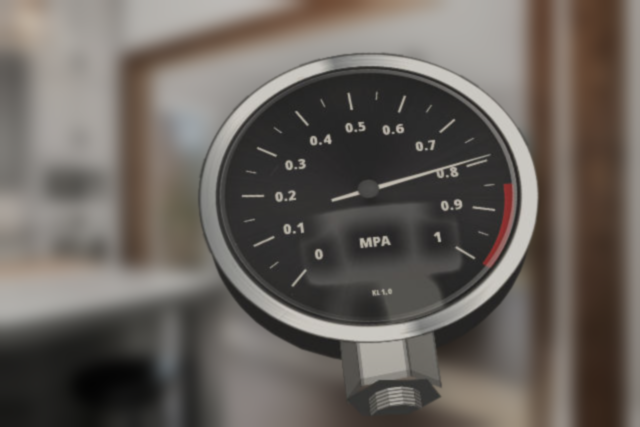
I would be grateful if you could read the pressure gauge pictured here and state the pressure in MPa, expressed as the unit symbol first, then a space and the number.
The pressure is MPa 0.8
